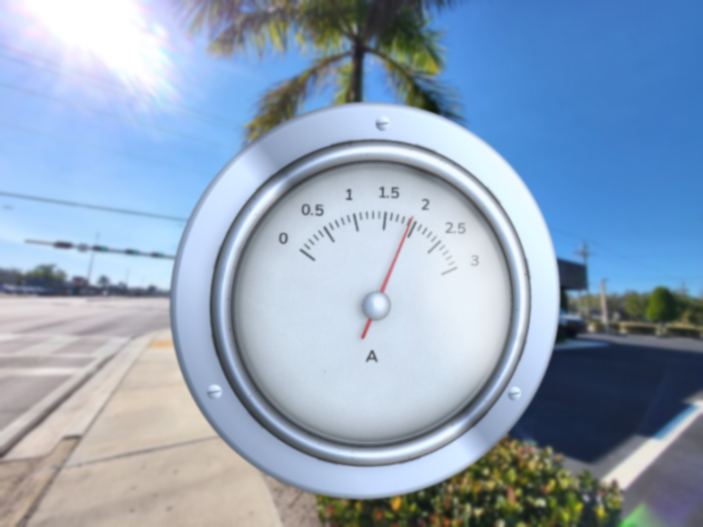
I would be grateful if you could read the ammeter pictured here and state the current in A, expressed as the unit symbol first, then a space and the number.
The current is A 1.9
